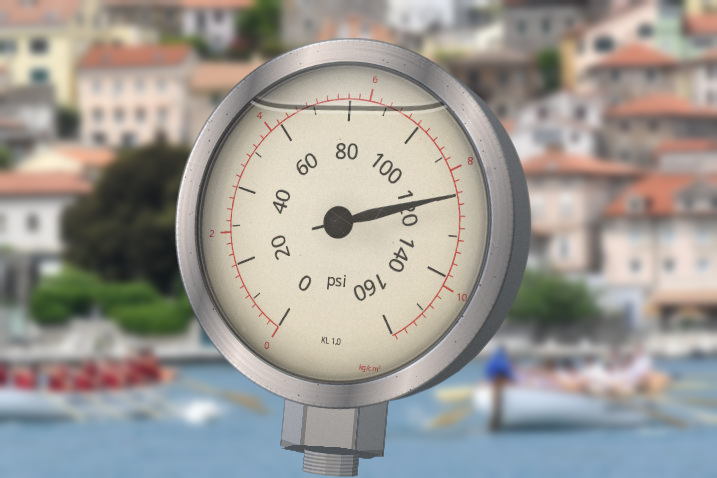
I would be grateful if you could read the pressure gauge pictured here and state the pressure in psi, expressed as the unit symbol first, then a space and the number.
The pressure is psi 120
